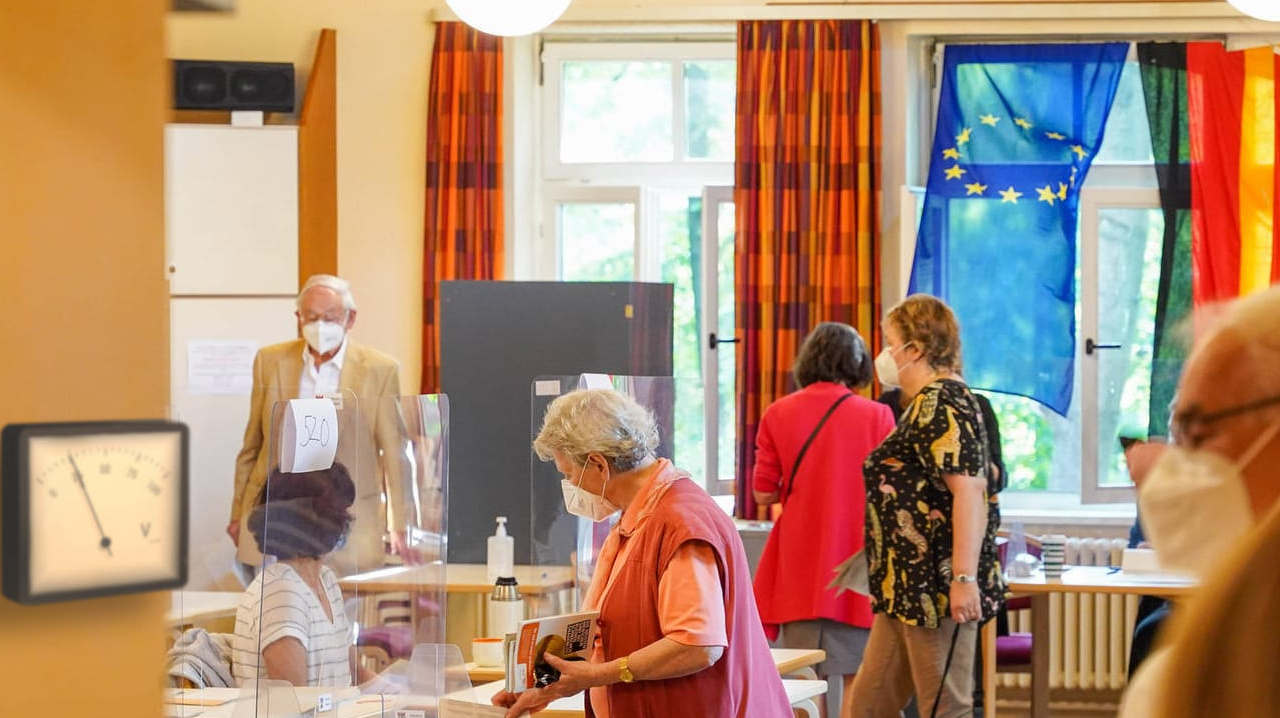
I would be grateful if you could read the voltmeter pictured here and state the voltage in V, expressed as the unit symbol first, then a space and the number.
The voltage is V 25
